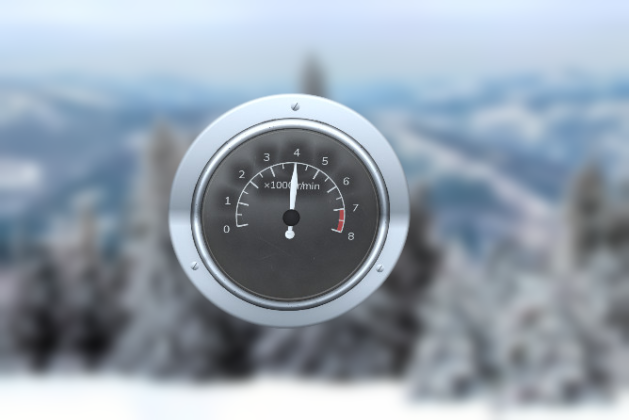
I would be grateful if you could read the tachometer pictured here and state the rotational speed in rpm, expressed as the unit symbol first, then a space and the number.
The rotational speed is rpm 4000
